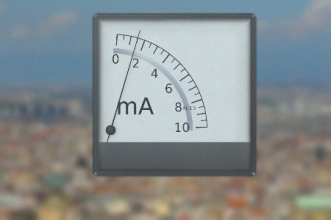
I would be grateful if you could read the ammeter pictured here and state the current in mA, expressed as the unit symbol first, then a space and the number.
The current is mA 1.5
